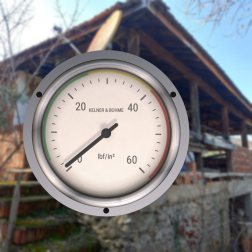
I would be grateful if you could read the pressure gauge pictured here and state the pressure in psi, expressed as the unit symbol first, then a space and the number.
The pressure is psi 1
